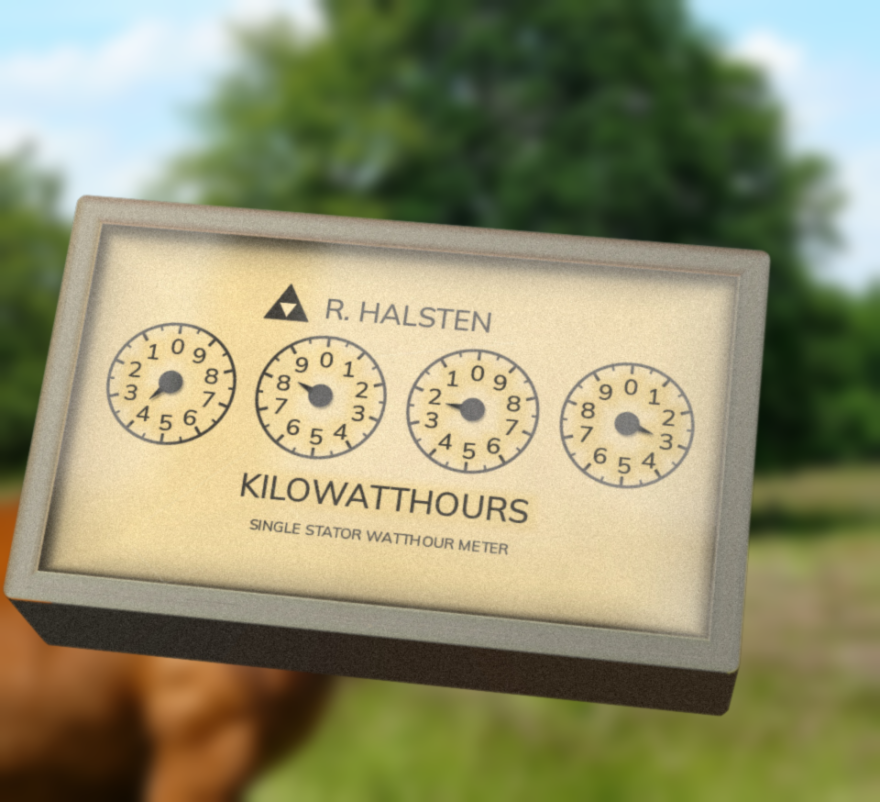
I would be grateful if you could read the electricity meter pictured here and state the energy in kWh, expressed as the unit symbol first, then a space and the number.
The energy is kWh 3823
